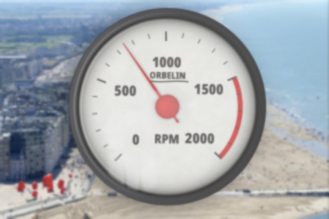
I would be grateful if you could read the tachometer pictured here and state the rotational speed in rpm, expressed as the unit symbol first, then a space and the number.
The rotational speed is rpm 750
